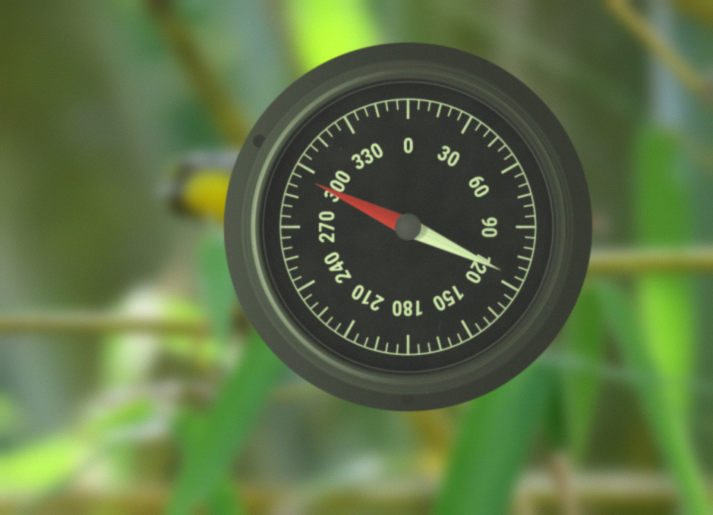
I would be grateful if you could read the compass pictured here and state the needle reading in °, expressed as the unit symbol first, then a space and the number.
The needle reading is ° 295
